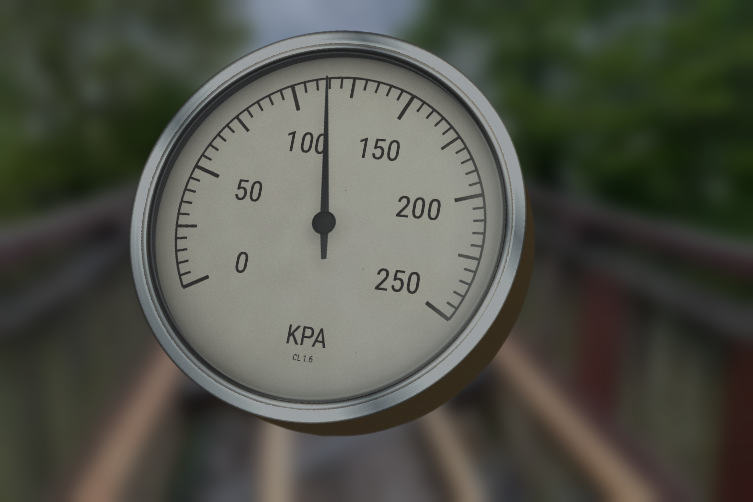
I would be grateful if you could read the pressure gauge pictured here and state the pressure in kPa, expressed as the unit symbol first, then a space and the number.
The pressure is kPa 115
